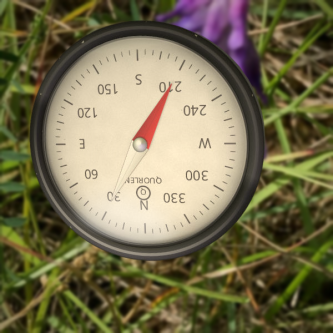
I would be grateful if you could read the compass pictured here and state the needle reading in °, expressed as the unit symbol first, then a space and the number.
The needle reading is ° 210
